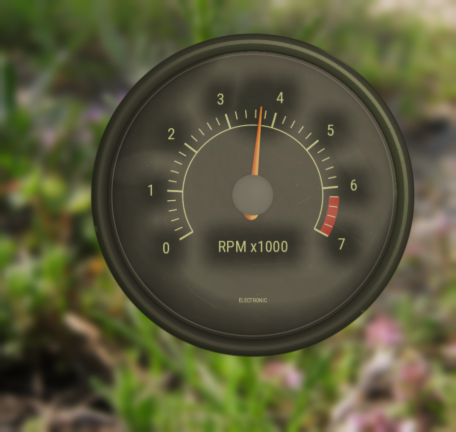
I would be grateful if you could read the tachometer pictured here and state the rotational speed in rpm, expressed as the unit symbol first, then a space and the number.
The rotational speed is rpm 3700
